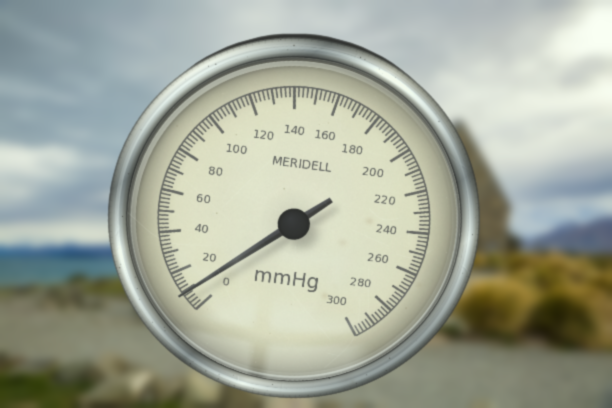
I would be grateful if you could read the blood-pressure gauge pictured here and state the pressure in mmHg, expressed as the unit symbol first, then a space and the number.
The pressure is mmHg 10
